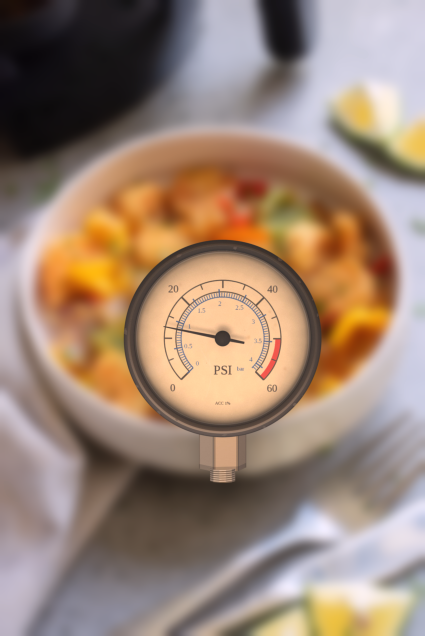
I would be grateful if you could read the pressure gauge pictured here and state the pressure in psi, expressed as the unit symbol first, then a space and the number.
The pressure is psi 12.5
